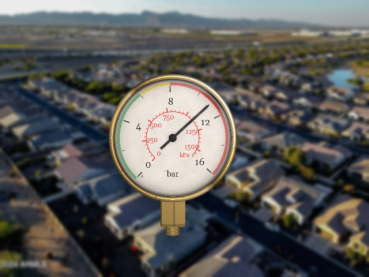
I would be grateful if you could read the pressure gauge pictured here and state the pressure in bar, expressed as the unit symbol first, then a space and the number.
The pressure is bar 11
